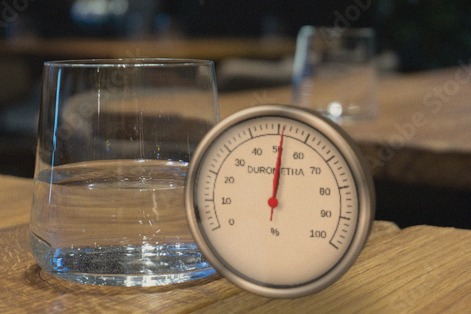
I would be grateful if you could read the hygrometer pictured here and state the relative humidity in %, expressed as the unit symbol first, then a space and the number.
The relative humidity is % 52
